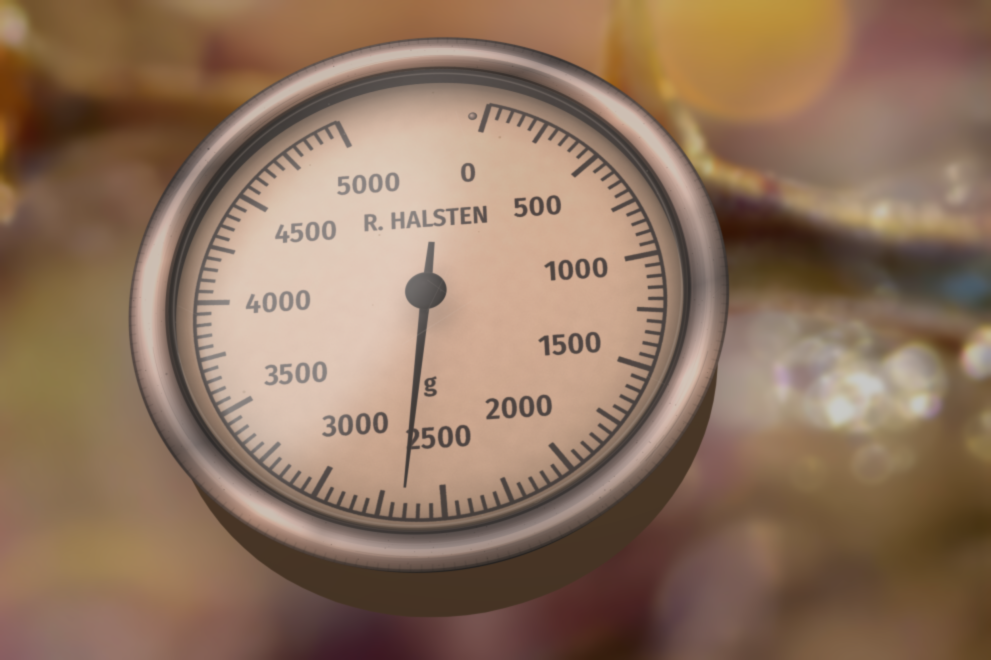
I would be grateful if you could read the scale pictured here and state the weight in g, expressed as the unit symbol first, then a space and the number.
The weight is g 2650
